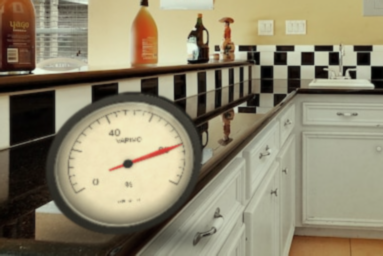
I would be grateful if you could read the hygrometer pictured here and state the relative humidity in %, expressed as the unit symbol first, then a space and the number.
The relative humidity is % 80
